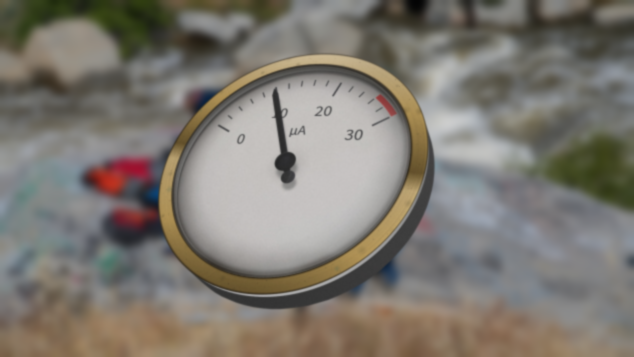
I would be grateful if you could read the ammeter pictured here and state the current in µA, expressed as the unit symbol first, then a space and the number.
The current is µA 10
